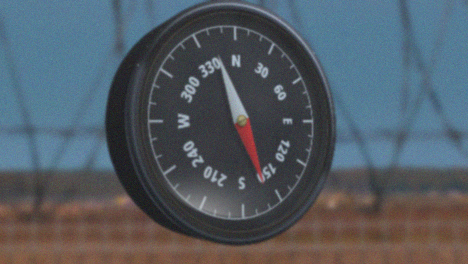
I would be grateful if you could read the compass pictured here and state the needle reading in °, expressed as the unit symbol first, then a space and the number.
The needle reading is ° 160
